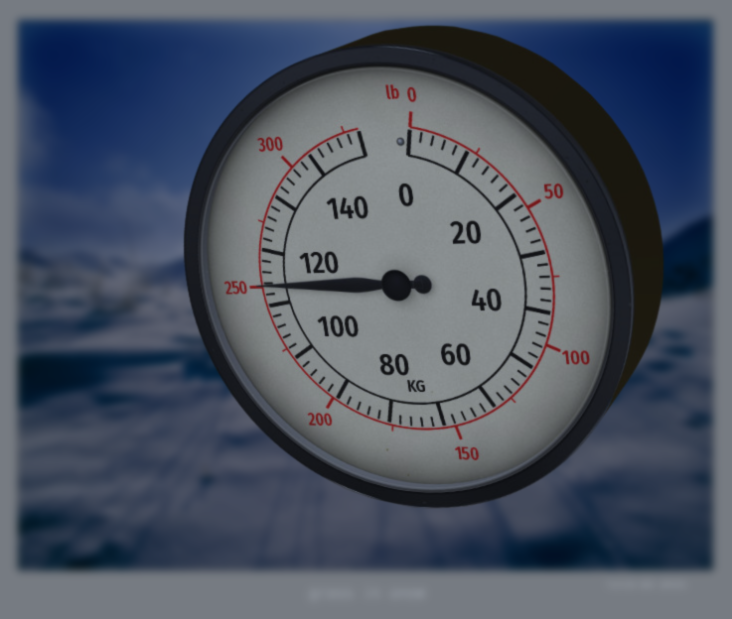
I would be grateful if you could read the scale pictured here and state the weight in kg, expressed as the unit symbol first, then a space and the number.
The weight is kg 114
